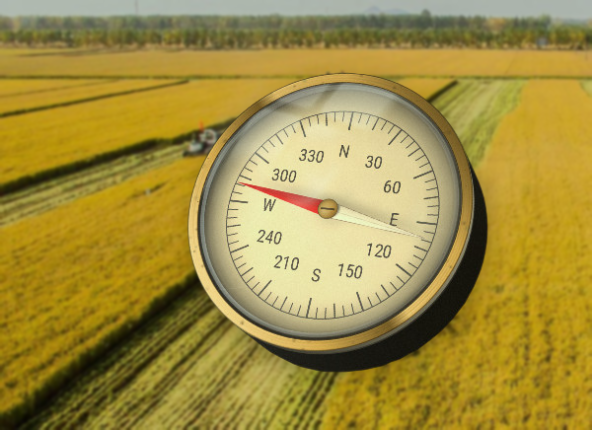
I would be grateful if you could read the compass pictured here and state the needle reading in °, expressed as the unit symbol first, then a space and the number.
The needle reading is ° 280
